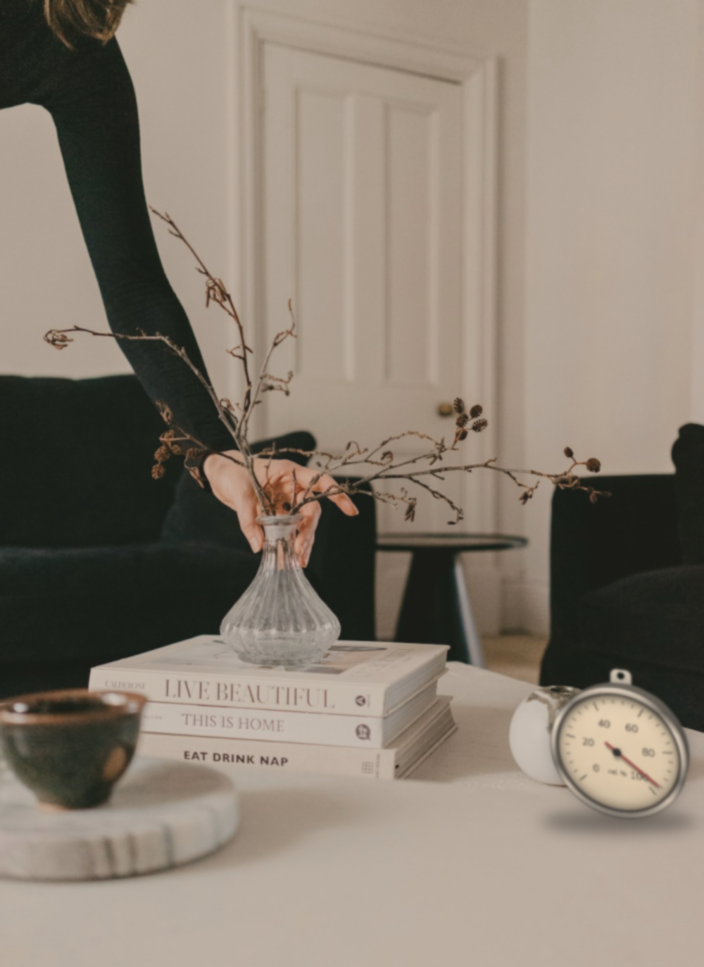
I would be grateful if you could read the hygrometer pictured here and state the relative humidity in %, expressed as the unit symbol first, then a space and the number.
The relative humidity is % 96
